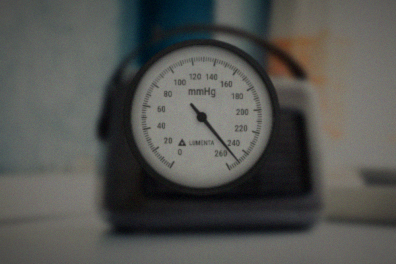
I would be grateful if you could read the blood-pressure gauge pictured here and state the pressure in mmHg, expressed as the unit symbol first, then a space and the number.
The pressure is mmHg 250
